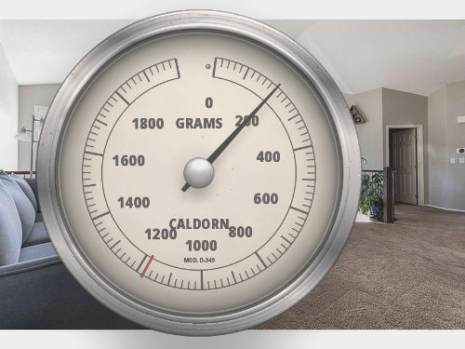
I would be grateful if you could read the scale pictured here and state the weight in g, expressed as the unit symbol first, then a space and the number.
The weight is g 200
